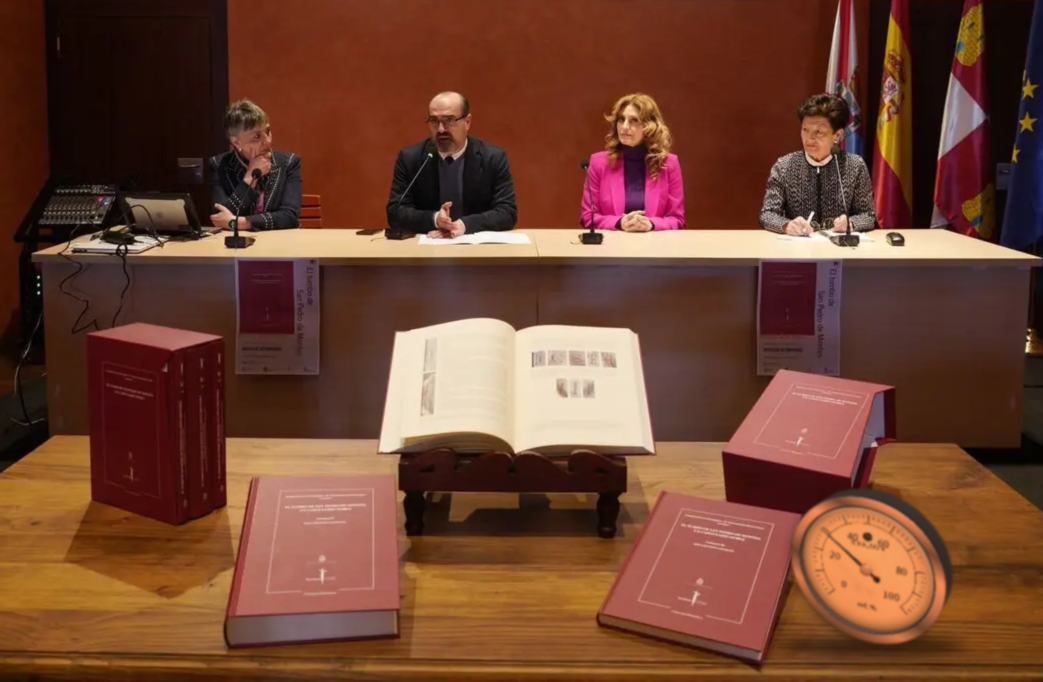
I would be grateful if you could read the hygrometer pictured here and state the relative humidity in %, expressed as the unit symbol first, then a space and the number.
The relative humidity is % 30
